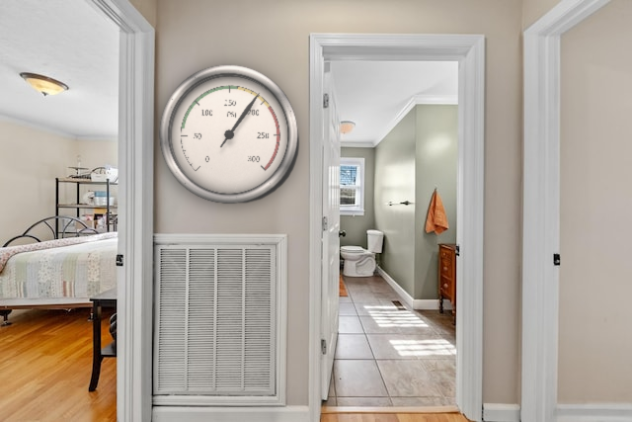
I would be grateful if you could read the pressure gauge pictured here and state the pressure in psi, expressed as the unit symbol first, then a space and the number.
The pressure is psi 190
